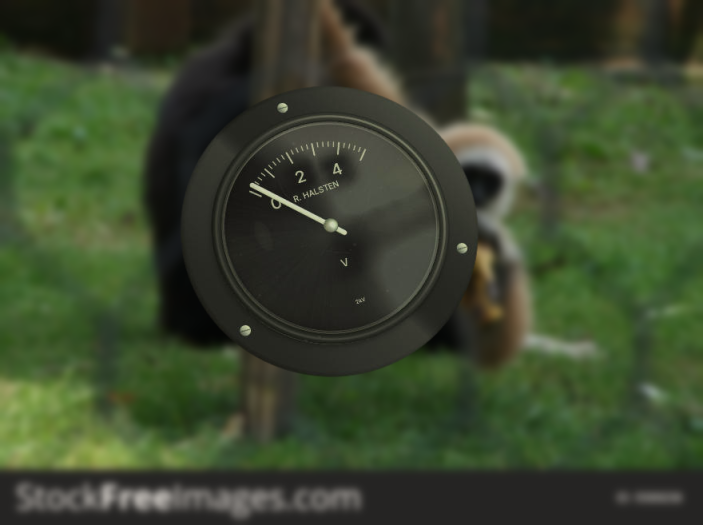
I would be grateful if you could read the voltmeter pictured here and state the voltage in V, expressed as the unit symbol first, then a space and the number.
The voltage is V 0.2
